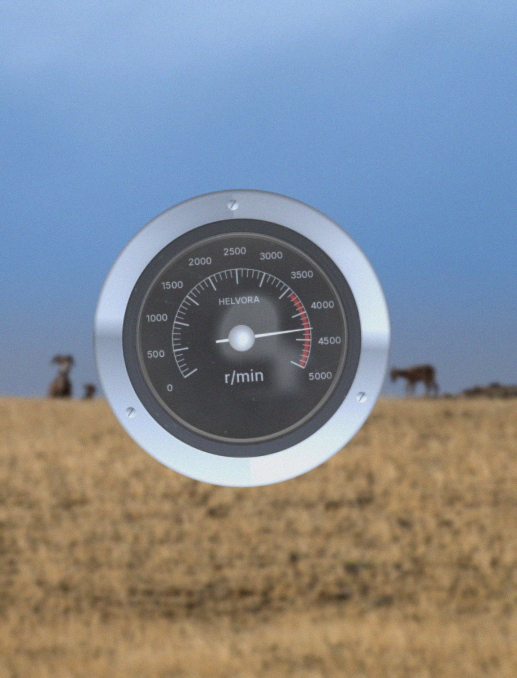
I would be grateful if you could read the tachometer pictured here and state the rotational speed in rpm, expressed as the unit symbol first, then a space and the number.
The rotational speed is rpm 4300
